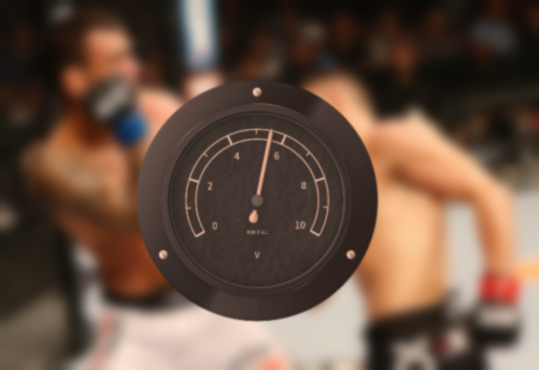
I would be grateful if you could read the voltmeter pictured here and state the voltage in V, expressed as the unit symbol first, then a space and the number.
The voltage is V 5.5
